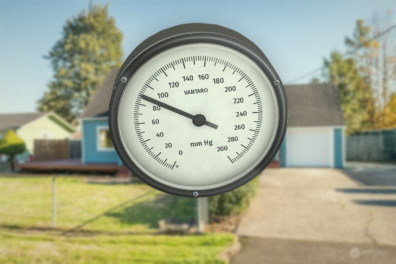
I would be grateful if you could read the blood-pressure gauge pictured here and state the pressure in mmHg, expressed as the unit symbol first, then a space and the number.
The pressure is mmHg 90
